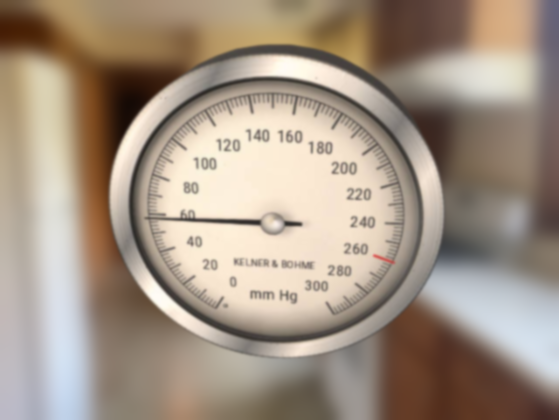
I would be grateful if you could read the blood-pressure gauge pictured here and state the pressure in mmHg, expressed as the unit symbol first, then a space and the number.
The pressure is mmHg 60
